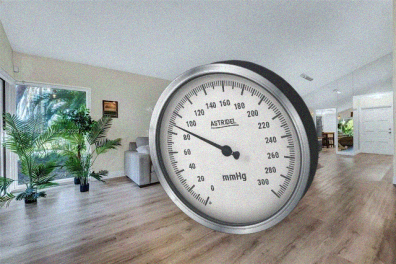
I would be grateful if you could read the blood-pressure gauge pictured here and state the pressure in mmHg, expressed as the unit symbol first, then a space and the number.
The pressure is mmHg 90
